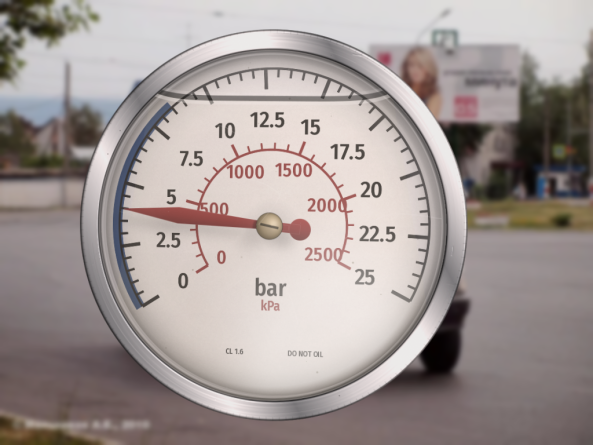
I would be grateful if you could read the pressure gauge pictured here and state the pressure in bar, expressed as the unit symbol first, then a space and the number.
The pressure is bar 4
